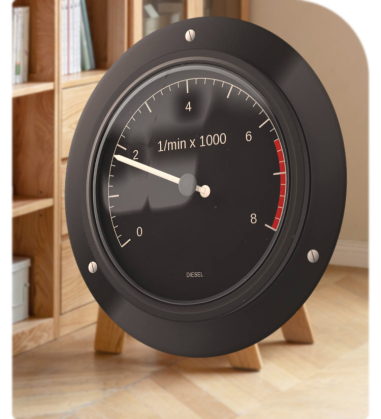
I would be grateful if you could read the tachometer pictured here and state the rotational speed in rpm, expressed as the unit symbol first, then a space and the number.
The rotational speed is rpm 1800
